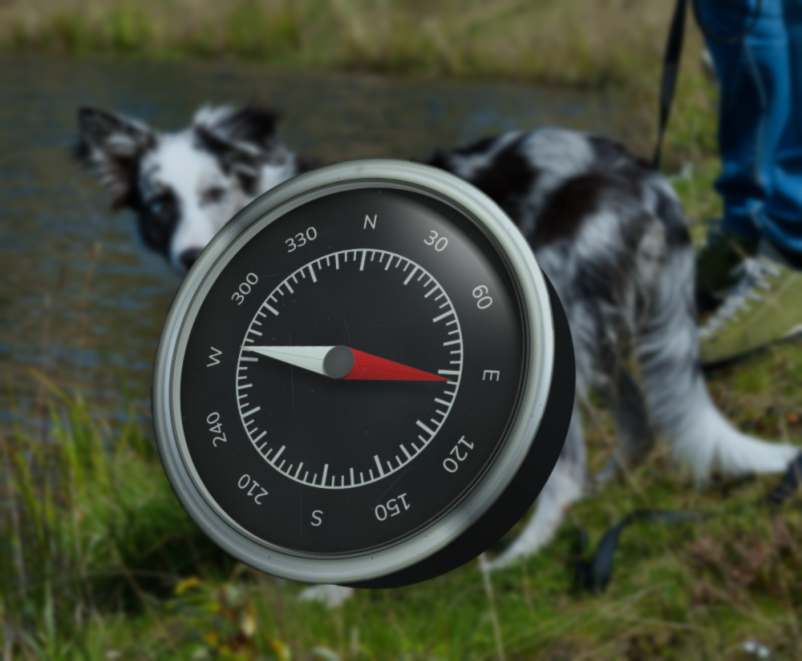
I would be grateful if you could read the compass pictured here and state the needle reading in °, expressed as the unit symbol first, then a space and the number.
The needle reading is ° 95
